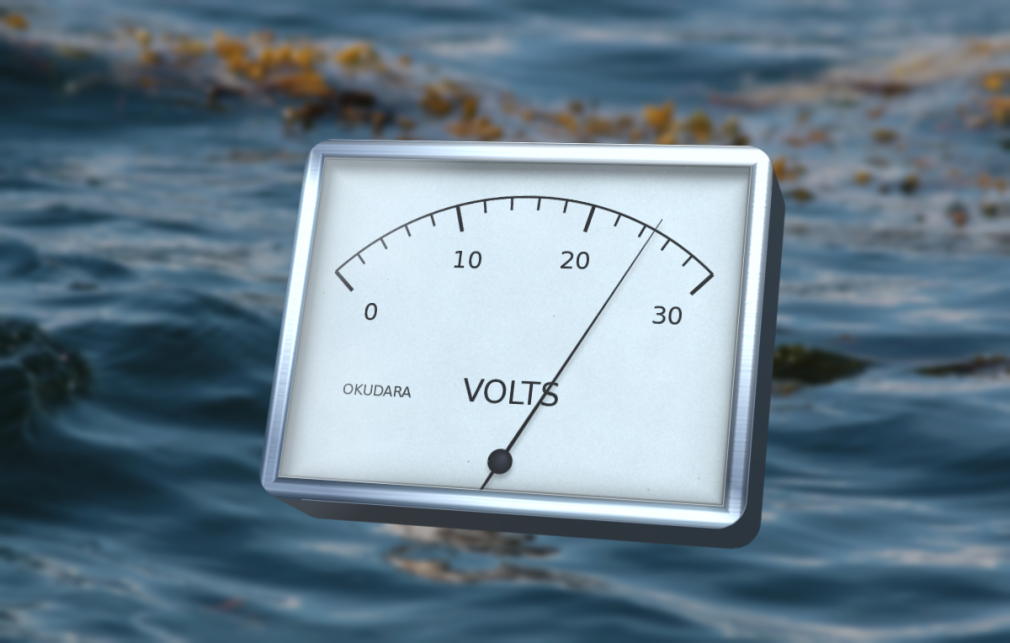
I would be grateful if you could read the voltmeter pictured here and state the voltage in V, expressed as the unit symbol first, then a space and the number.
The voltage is V 25
